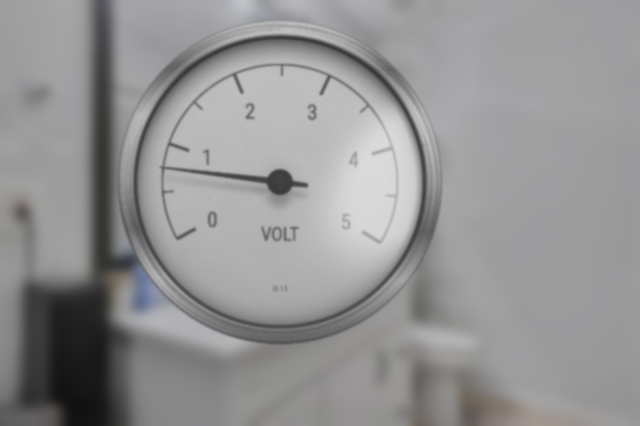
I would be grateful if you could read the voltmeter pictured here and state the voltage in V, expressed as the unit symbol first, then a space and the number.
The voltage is V 0.75
